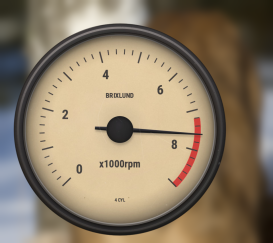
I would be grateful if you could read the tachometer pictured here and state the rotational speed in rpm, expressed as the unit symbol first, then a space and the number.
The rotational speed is rpm 7600
